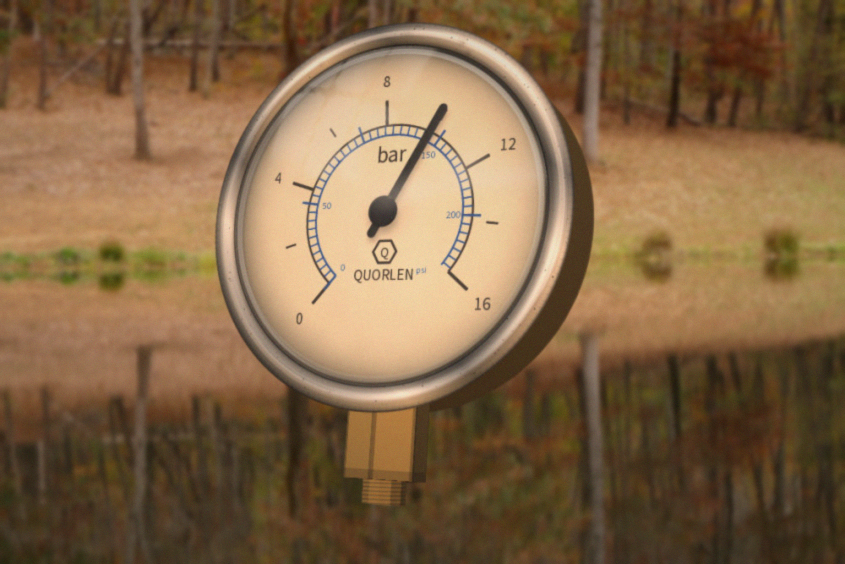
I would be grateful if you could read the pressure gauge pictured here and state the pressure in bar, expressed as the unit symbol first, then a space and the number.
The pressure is bar 10
